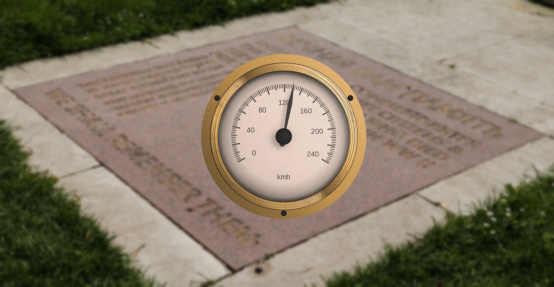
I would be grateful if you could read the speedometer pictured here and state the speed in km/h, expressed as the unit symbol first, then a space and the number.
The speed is km/h 130
